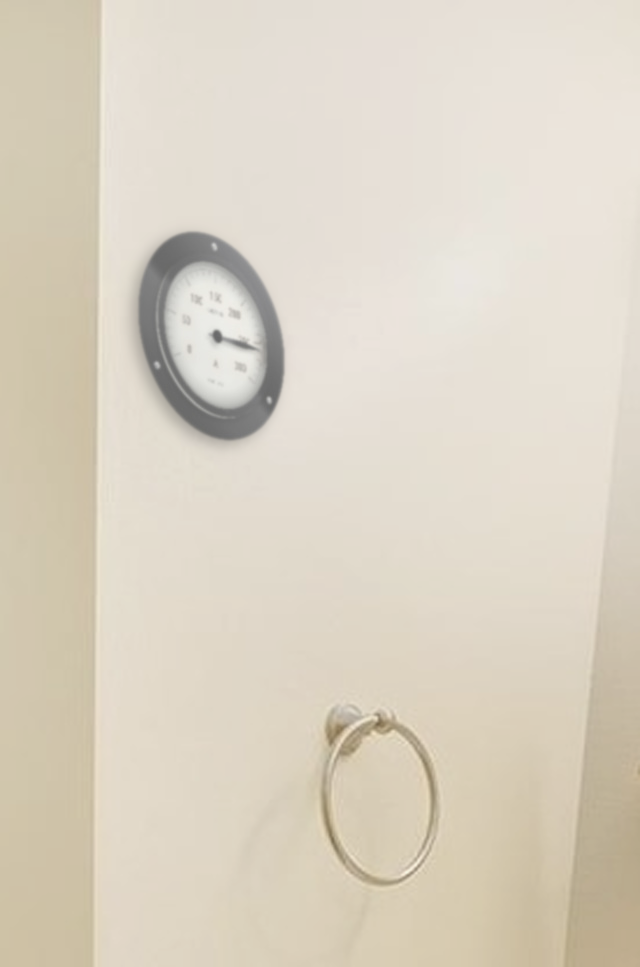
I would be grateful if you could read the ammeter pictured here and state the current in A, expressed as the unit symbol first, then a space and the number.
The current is A 260
